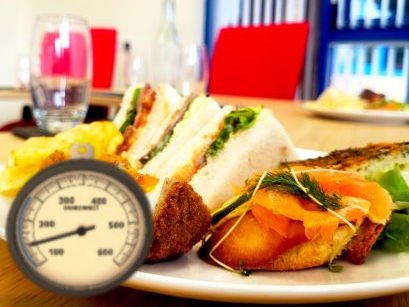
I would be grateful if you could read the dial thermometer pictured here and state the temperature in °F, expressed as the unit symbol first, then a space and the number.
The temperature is °F 150
